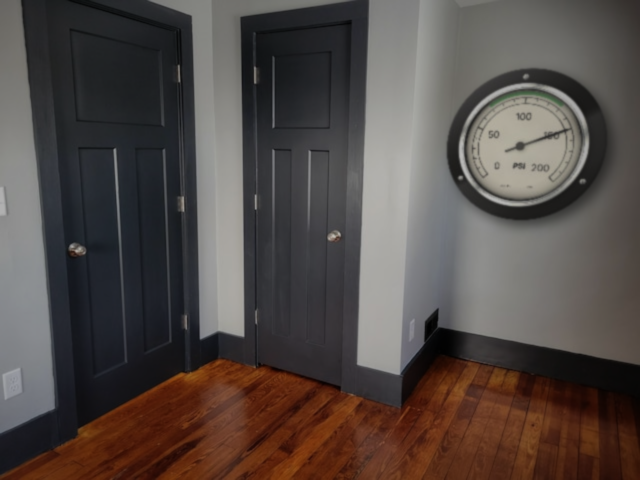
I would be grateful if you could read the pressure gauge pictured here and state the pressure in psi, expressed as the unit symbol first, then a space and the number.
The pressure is psi 150
